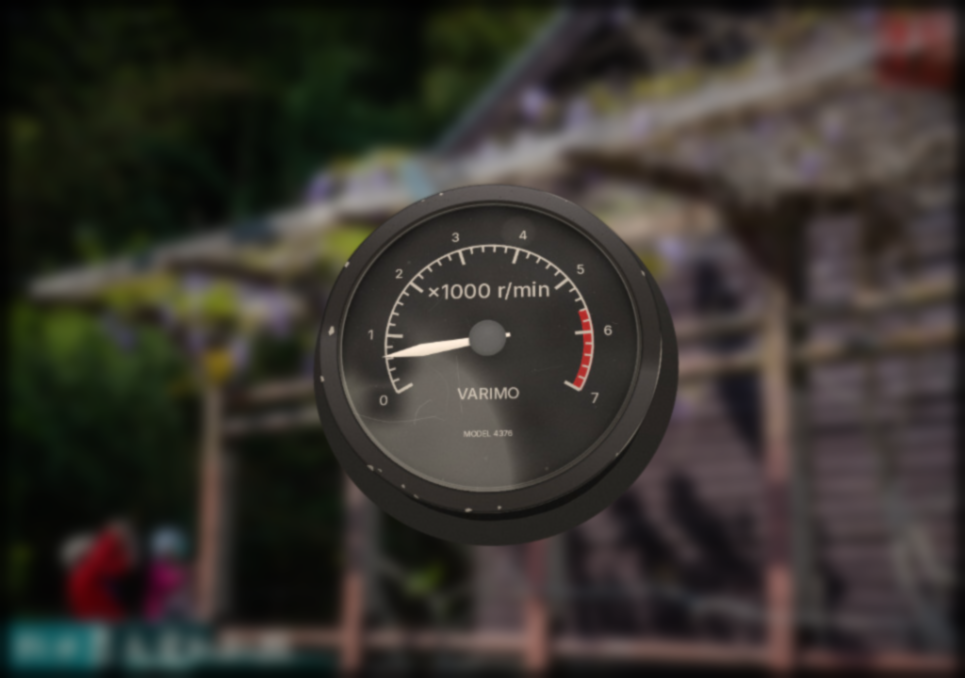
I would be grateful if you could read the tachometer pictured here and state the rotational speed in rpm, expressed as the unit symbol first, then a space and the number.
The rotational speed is rpm 600
